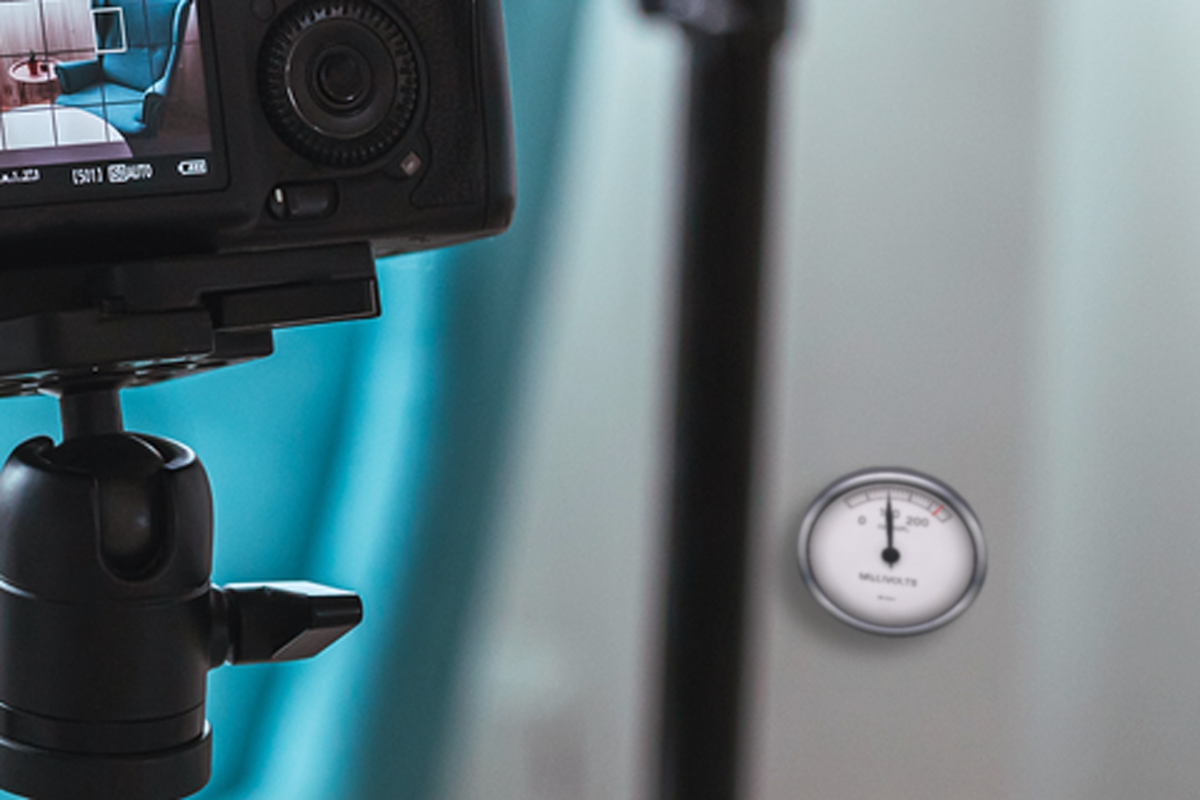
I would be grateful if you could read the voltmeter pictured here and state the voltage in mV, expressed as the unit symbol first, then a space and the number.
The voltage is mV 100
